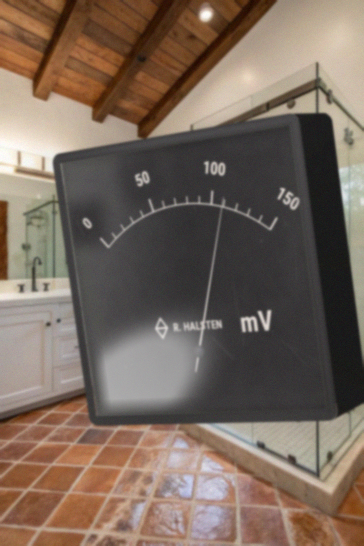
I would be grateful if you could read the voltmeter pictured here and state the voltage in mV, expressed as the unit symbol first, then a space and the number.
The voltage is mV 110
